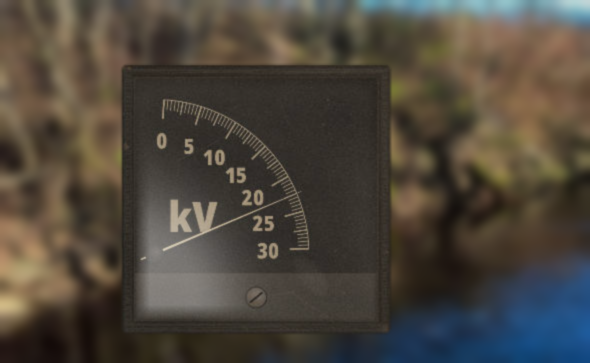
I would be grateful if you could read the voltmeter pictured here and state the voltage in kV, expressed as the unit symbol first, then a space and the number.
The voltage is kV 22.5
